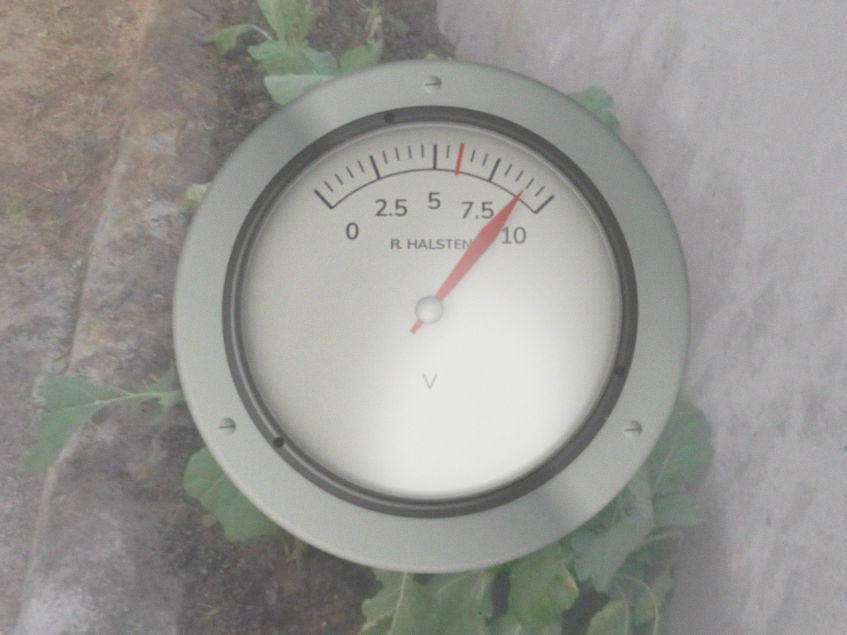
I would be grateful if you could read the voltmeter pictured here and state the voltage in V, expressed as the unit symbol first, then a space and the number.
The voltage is V 9
